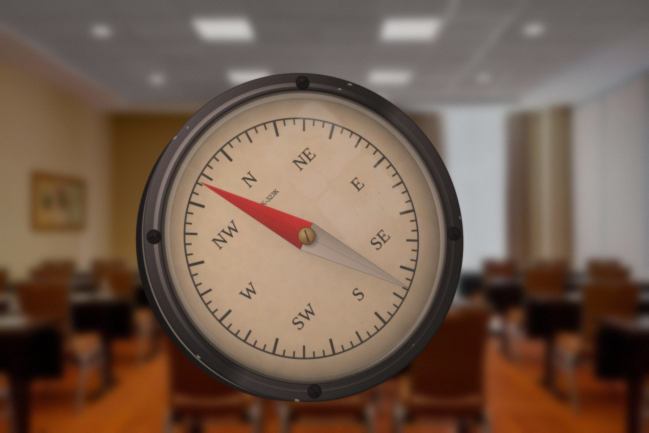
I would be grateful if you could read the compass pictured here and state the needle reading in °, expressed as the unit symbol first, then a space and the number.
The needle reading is ° 340
